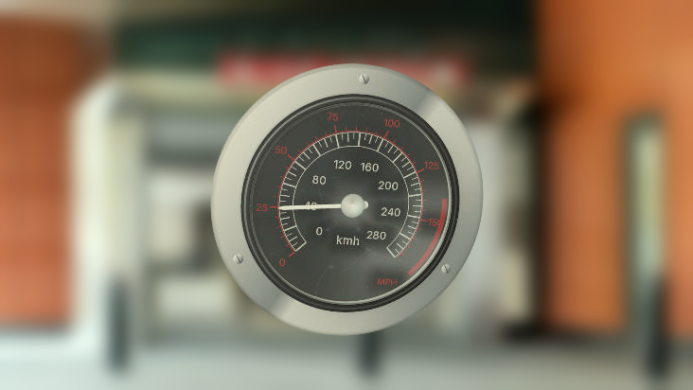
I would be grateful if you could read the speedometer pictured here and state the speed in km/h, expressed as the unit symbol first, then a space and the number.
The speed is km/h 40
